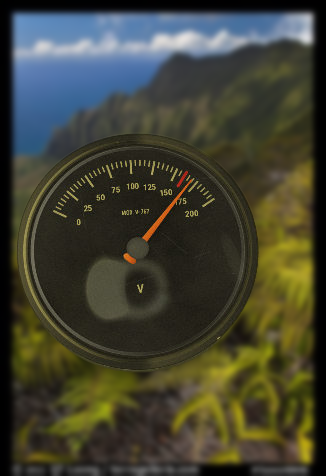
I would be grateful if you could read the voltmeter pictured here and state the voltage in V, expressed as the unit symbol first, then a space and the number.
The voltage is V 170
